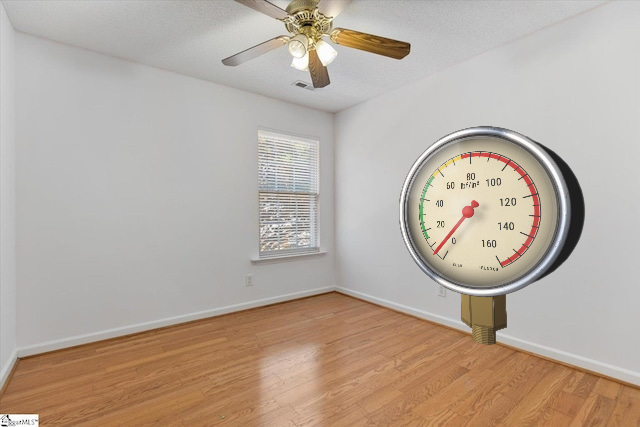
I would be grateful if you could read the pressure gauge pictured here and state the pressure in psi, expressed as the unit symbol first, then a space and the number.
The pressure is psi 5
